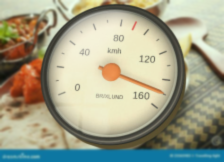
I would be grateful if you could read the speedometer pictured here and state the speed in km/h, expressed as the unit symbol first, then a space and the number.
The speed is km/h 150
